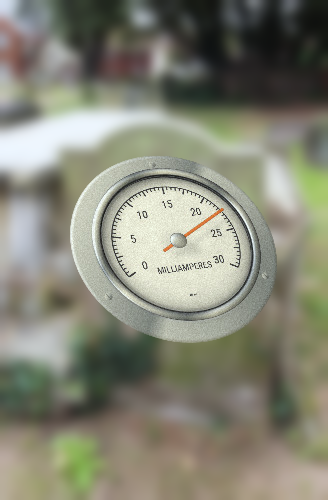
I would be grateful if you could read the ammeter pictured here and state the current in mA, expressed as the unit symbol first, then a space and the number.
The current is mA 22.5
